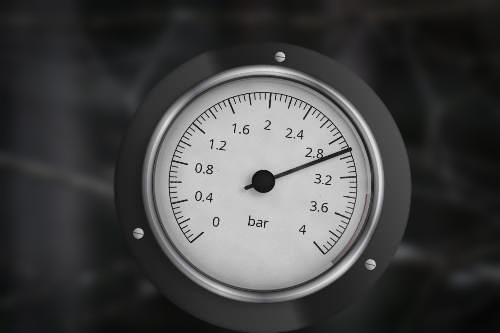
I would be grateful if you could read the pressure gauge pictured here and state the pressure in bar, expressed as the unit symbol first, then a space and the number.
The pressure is bar 2.95
